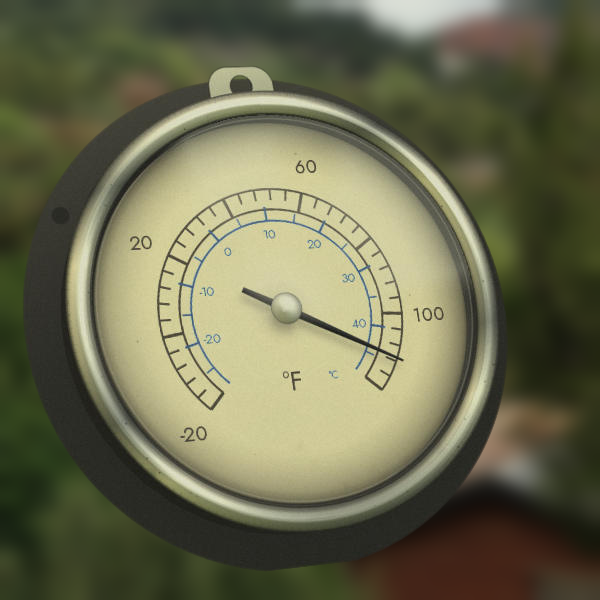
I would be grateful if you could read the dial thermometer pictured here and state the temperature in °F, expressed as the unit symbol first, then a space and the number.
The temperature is °F 112
